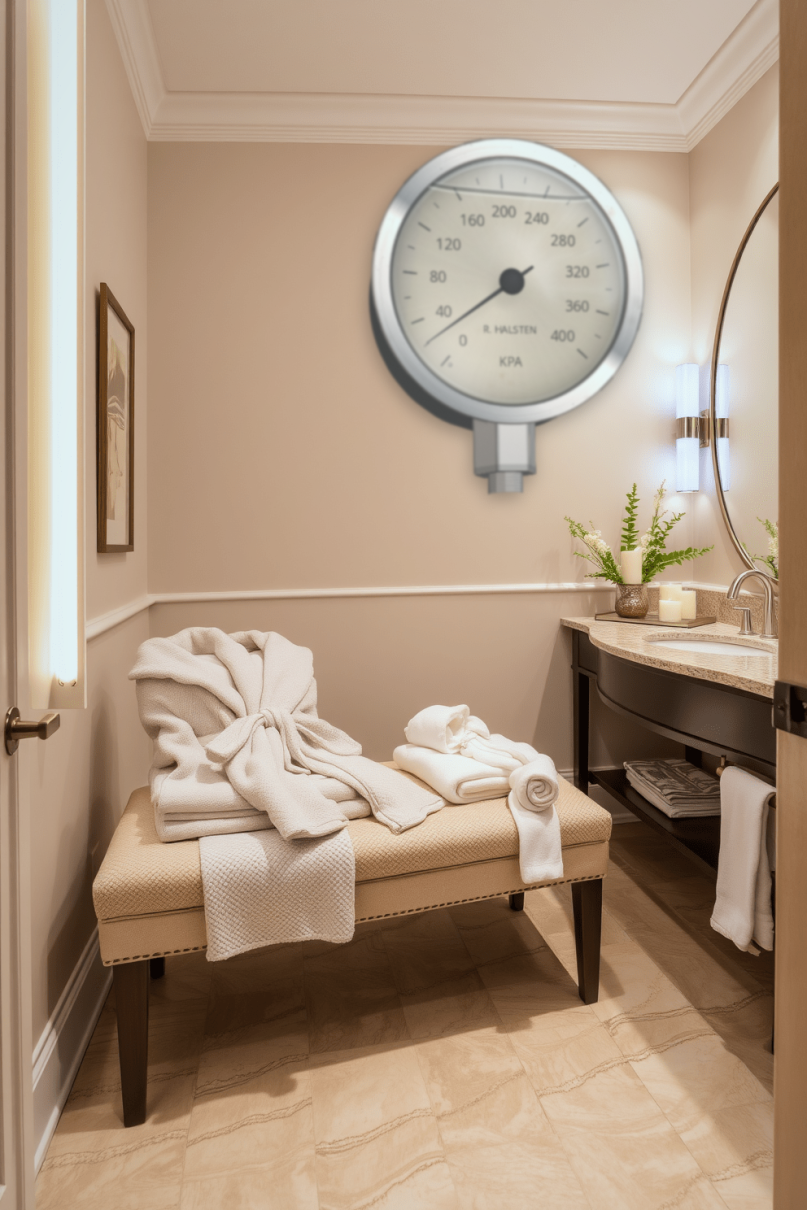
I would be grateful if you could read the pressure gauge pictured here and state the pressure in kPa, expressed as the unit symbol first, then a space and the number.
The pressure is kPa 20
